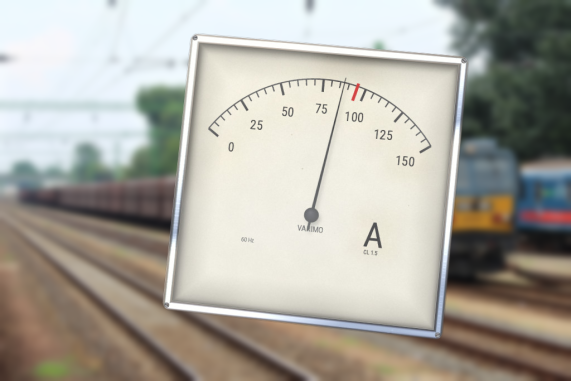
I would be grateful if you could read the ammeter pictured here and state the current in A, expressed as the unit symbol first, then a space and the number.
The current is A 87.5
